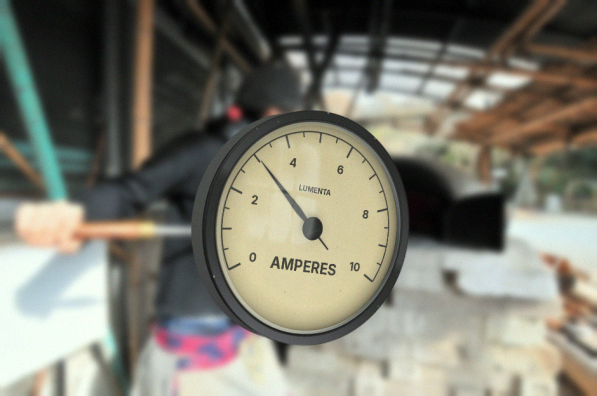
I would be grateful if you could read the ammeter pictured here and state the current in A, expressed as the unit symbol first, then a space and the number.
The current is A 3
